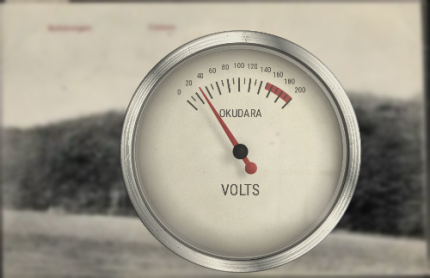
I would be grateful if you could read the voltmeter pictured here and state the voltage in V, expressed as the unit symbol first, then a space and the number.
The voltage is V 30
